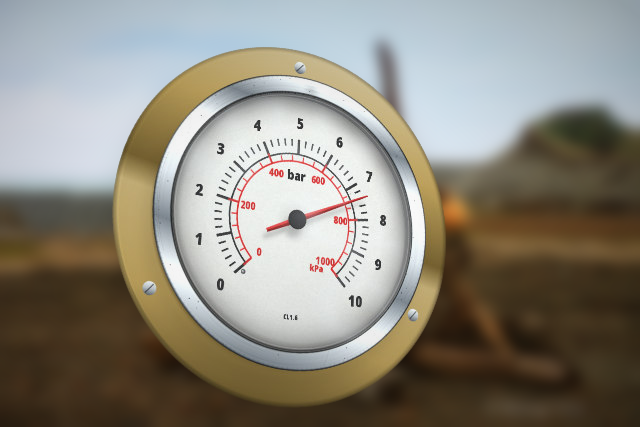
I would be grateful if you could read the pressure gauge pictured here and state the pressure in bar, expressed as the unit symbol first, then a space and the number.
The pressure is bar 7.4
